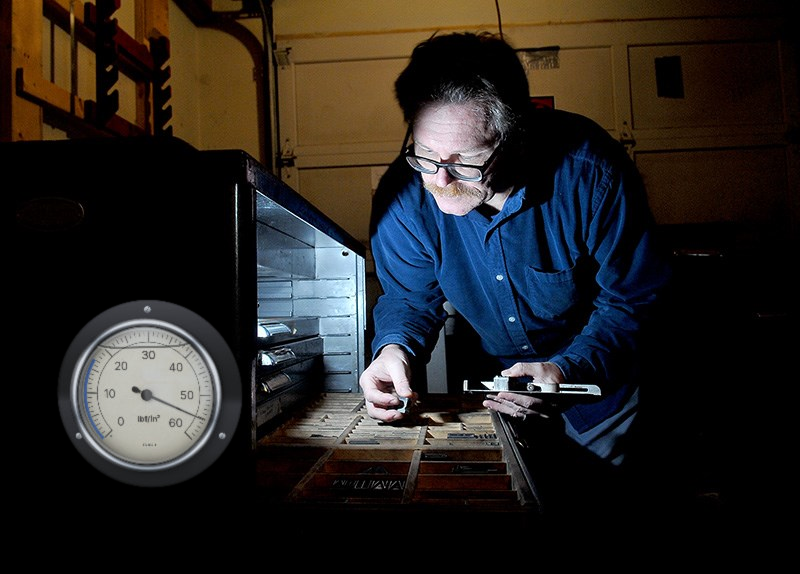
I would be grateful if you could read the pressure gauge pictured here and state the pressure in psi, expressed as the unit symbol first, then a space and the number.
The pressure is psi 55
